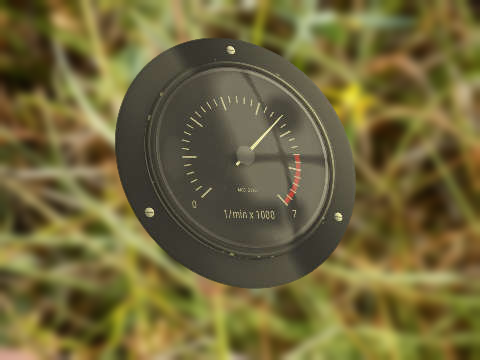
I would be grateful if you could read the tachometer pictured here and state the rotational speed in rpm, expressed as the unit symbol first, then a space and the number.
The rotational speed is rpm 4600
